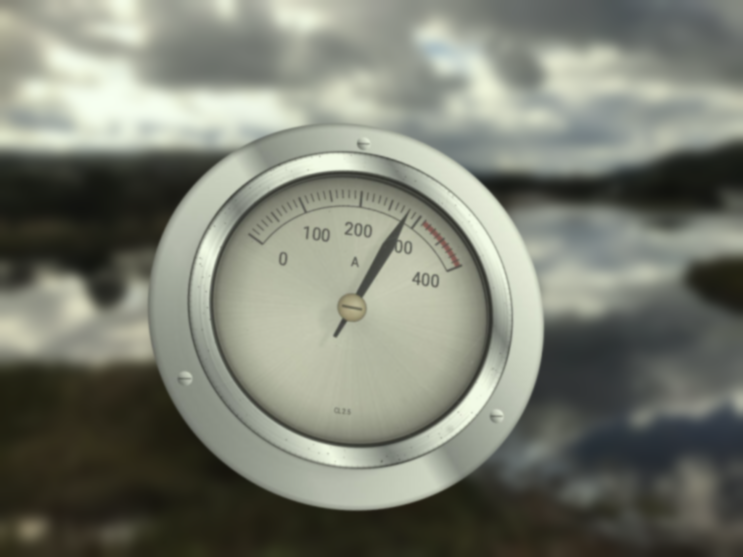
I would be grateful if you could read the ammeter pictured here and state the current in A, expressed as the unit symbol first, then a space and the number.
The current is A 280
